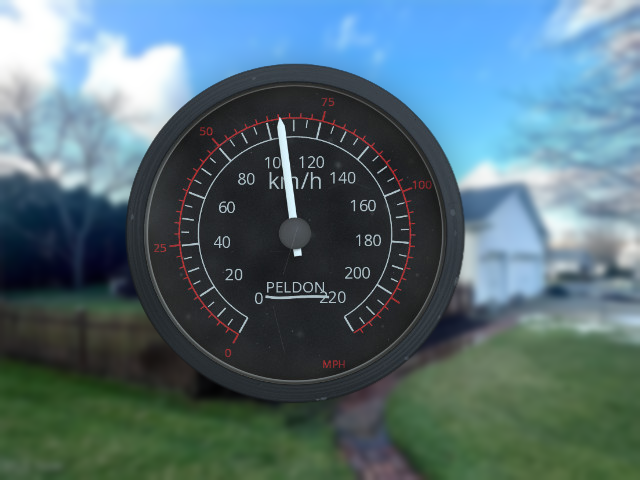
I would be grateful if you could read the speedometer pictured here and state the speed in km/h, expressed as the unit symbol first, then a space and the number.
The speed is km/h 105
